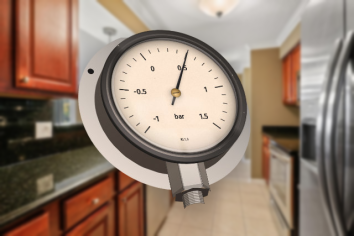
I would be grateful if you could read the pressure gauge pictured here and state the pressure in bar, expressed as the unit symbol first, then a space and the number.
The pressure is bar 0.5
